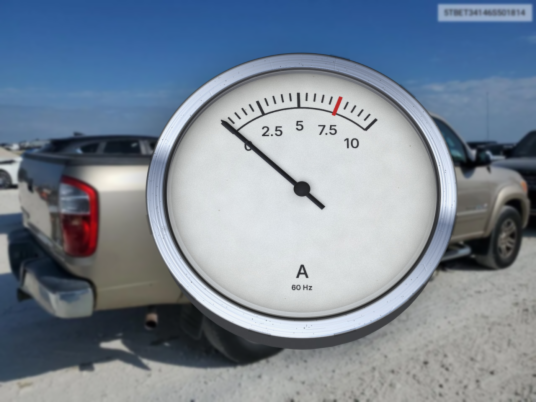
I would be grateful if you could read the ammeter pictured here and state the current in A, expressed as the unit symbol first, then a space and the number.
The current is A 0
